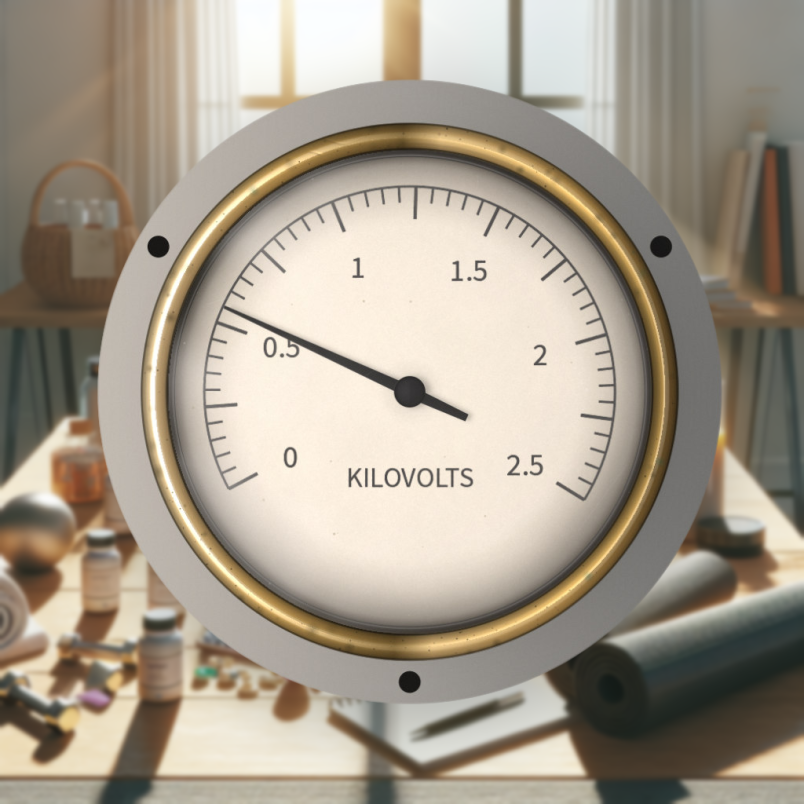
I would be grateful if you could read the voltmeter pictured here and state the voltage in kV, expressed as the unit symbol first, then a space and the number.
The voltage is kV 0.55
